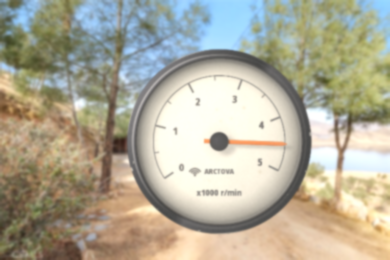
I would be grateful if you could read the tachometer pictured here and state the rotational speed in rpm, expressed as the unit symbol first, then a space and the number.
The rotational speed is rpm 4500
